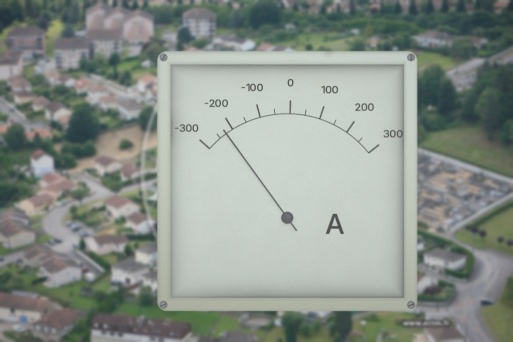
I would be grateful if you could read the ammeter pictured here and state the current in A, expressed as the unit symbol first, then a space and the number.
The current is A -225
